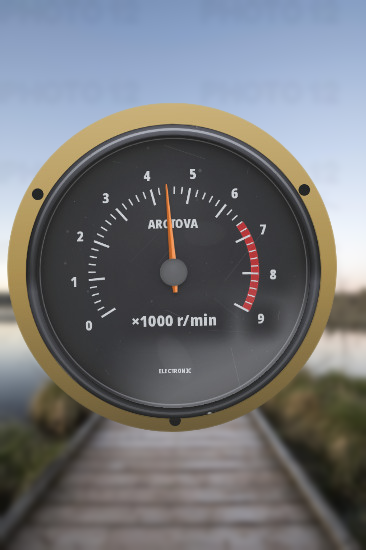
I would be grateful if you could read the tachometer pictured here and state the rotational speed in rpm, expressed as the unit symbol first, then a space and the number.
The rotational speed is rpm 4400
